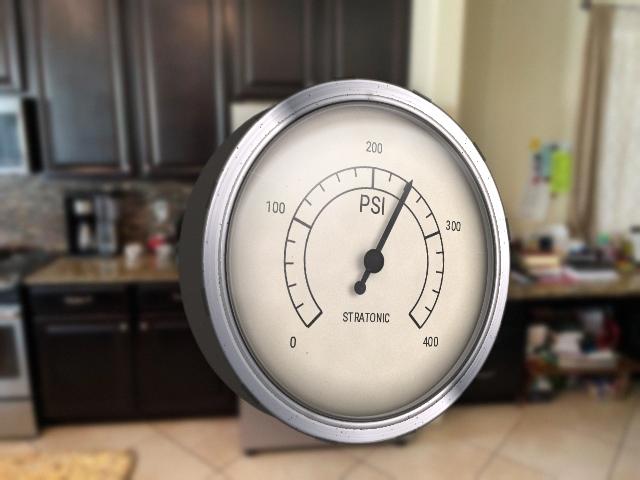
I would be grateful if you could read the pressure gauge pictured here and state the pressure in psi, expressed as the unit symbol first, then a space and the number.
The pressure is psi 240
